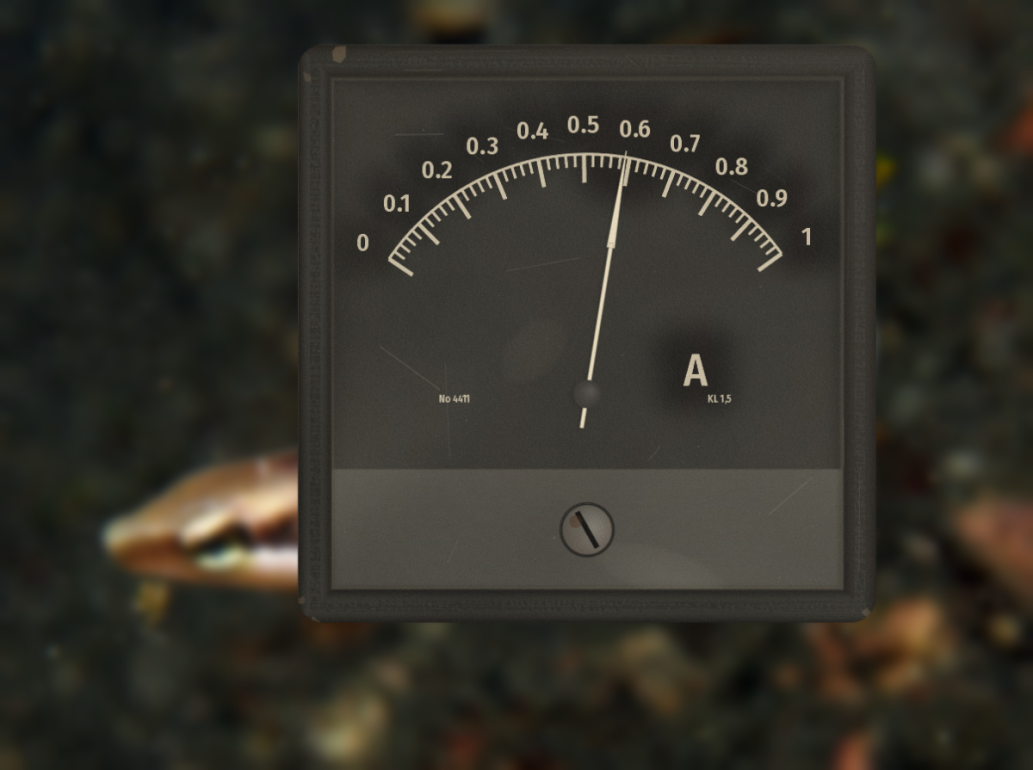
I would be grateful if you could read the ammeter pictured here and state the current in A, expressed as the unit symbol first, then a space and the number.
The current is A 0.59
